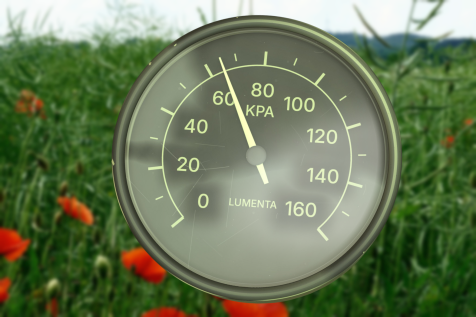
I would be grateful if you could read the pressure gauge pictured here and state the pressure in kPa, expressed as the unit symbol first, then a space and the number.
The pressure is kPa 65
